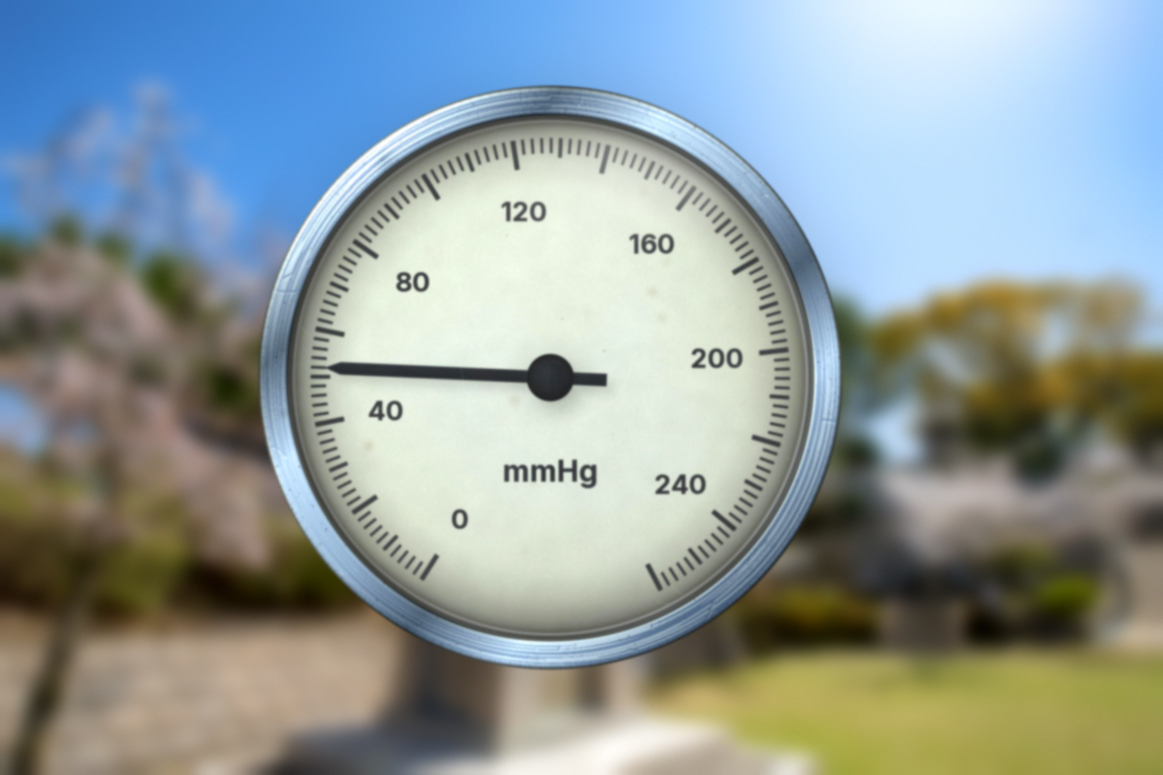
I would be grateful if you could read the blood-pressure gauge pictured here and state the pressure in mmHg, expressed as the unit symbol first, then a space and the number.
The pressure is mmHg 52
